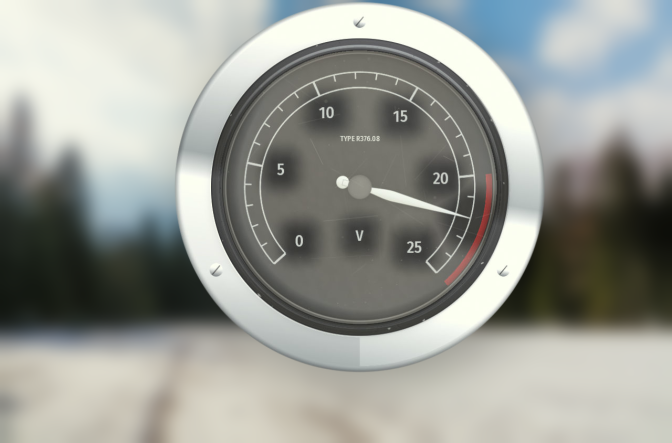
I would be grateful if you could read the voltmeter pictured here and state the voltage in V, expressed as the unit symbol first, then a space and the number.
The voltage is V 22
